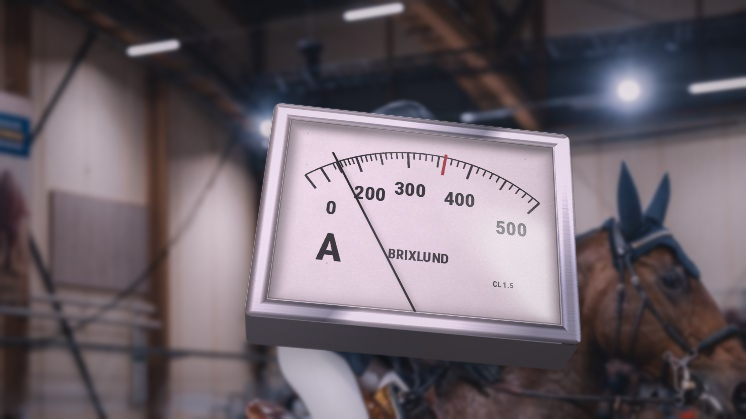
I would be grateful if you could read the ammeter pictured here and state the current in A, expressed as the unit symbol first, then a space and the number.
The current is A 150
